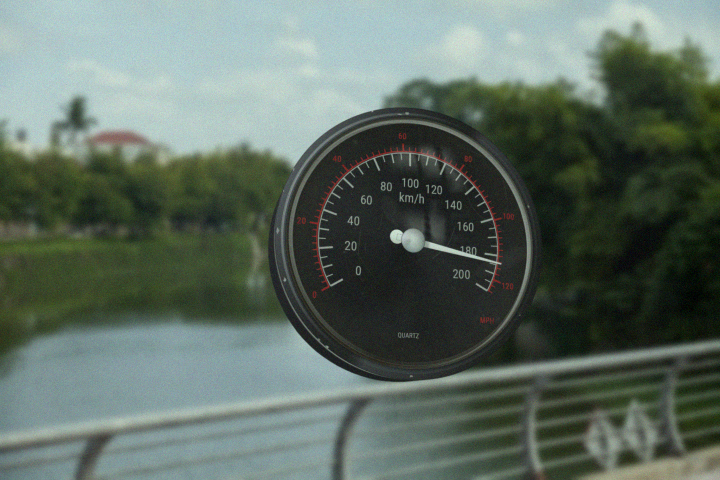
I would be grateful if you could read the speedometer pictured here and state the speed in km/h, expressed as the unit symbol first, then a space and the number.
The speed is km/h 185
